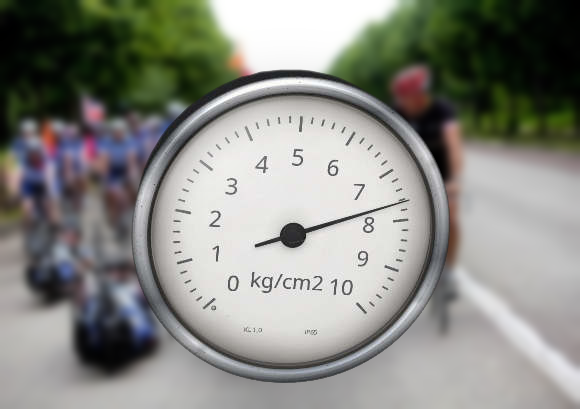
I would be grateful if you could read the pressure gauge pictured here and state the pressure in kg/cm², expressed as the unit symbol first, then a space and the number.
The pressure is kg/cm² 7.6
